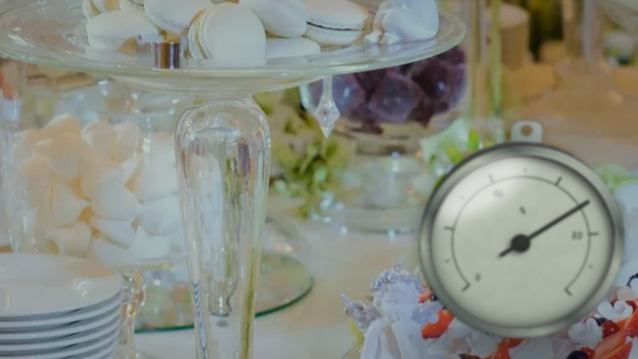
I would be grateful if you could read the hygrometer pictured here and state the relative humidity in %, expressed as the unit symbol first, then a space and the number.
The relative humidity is % 70
